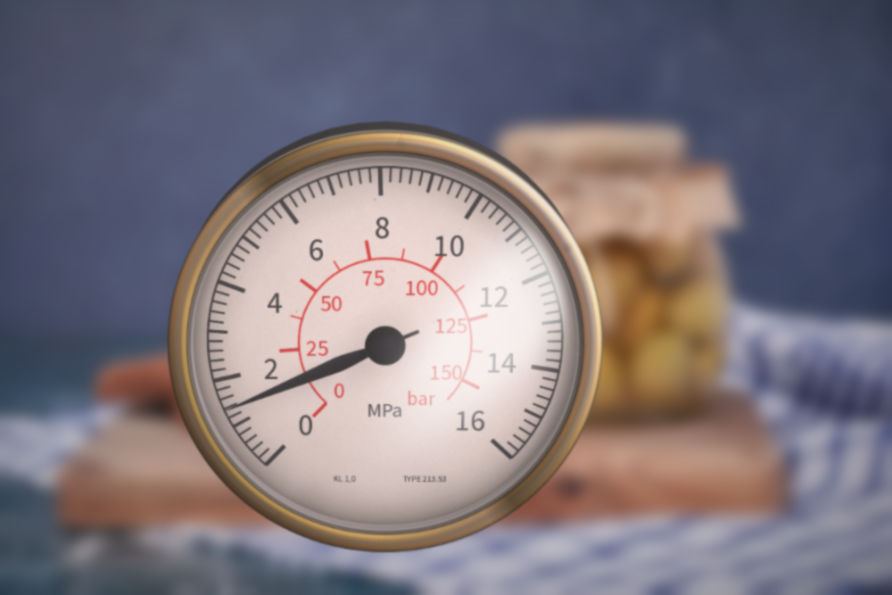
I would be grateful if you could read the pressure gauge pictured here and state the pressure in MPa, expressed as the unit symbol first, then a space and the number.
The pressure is MPa 1.4
